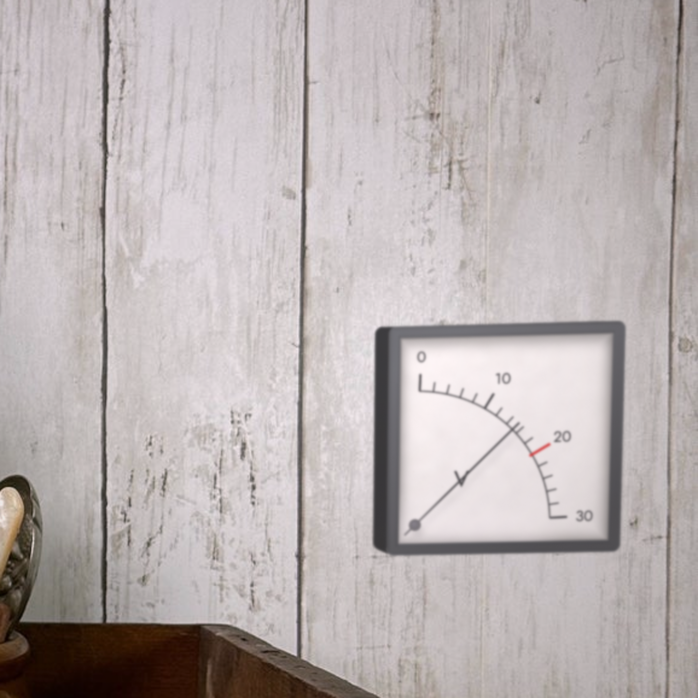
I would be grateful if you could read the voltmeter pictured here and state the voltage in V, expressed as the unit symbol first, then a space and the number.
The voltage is V 15
